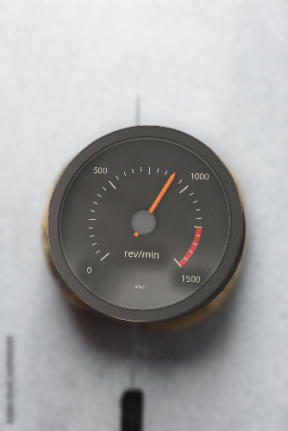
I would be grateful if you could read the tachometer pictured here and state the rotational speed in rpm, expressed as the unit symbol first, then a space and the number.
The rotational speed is rpm 900
